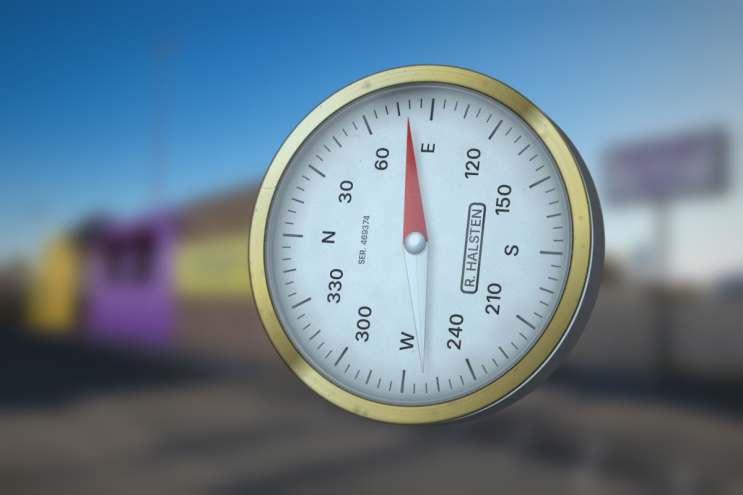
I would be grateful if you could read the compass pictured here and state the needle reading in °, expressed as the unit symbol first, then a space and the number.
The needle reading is ° 80
